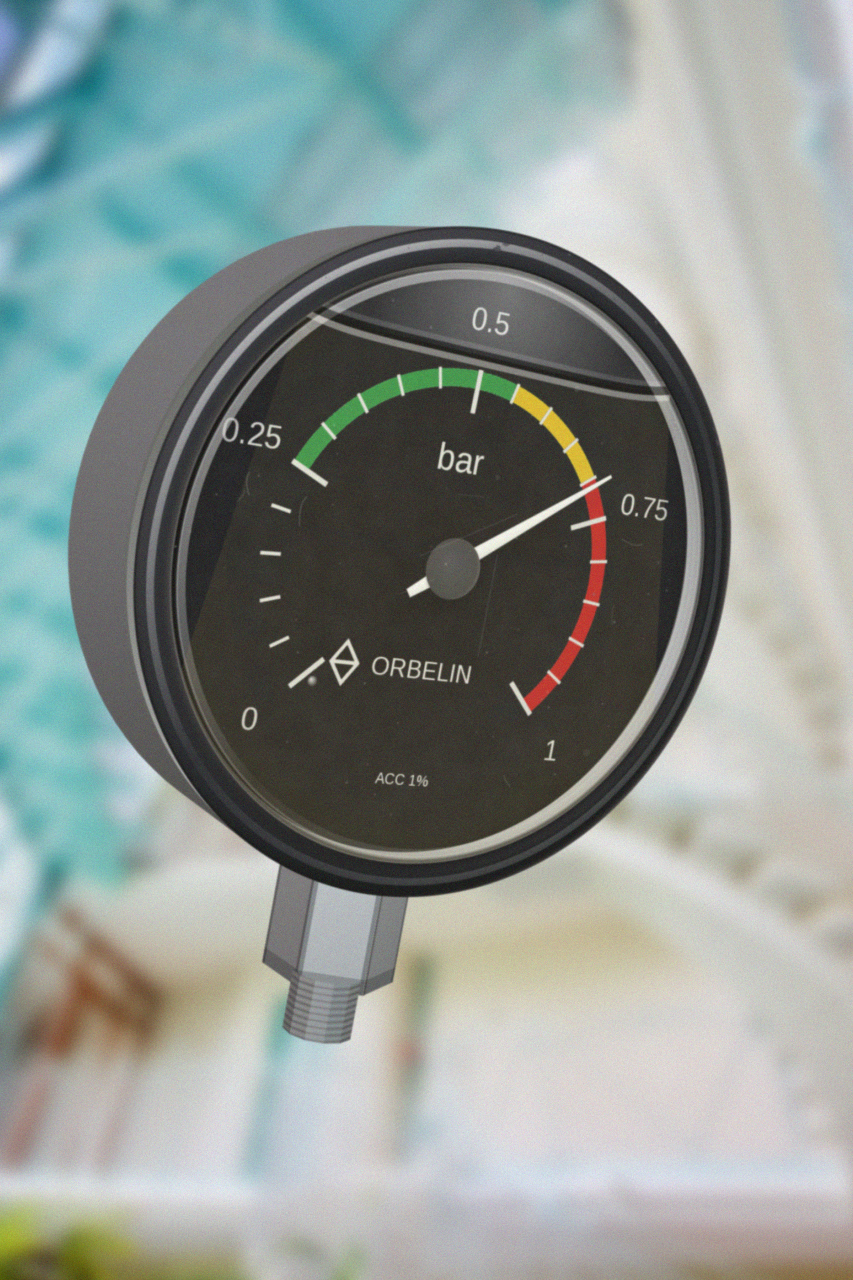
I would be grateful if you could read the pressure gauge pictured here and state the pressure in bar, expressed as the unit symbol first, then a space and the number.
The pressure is bar 0.7
